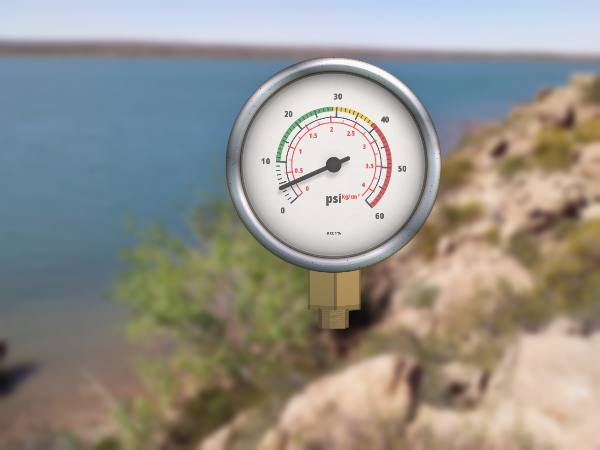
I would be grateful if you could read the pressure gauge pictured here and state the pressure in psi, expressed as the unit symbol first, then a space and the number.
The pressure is psi 4
